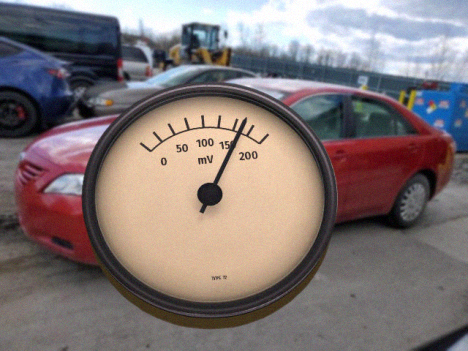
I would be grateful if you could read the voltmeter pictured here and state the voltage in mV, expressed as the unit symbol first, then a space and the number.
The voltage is mV 162.5
